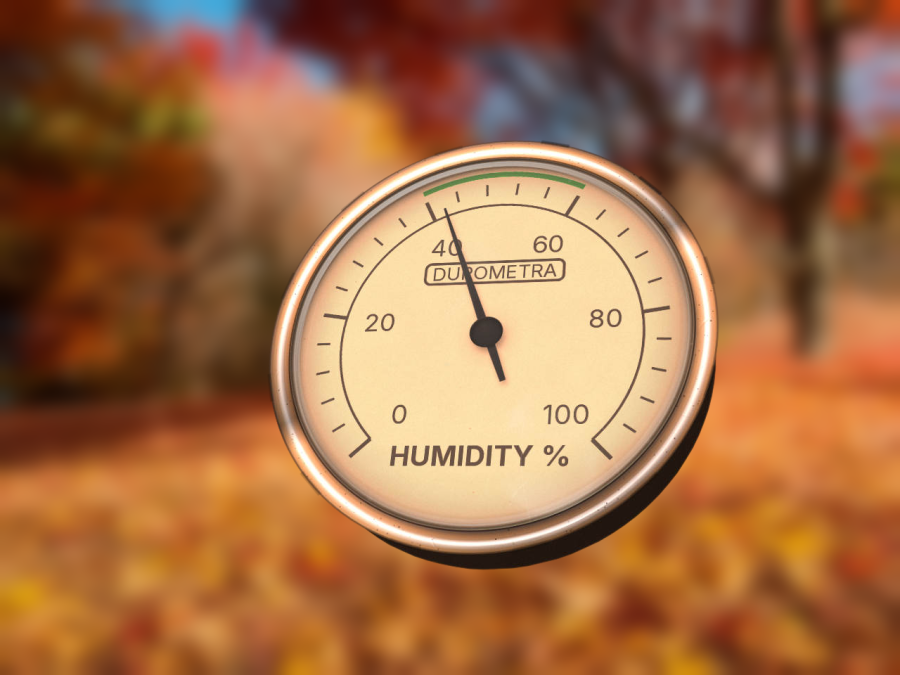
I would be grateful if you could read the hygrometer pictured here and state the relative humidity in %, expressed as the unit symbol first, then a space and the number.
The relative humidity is % 42
